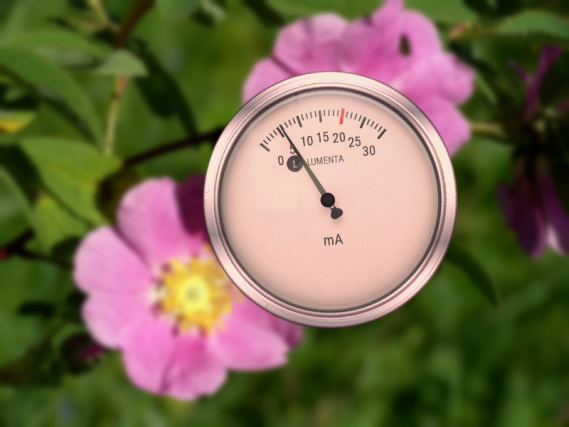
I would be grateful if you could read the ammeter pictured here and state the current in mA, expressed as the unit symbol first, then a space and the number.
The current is mA 6
